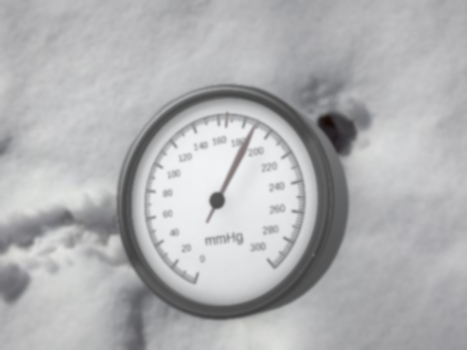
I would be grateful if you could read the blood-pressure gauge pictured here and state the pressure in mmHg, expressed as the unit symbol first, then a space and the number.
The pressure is mmHg 190
